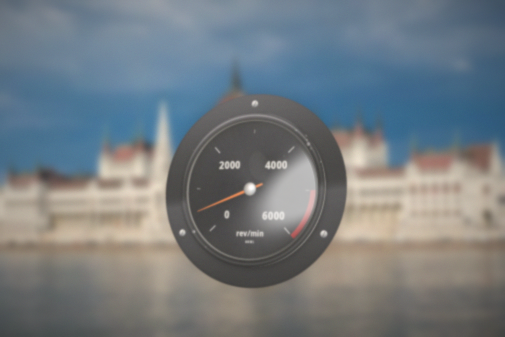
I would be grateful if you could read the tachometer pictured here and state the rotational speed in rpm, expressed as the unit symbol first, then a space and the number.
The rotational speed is rpm 500
